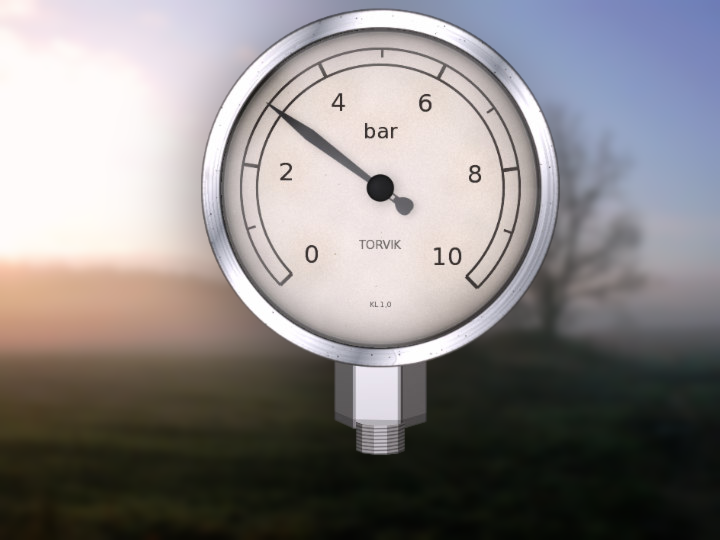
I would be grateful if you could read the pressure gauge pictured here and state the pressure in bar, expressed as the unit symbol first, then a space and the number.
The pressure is bar 3
